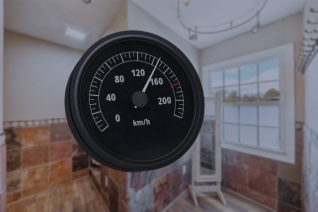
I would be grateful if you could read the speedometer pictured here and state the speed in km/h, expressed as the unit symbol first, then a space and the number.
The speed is km/h 145
